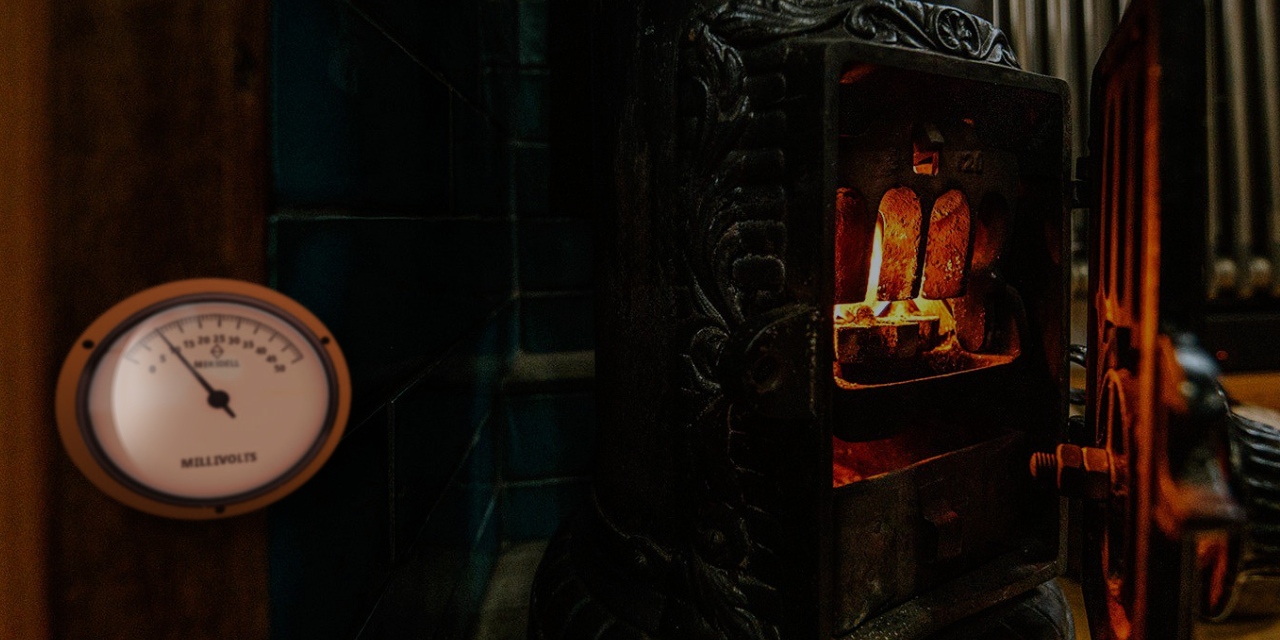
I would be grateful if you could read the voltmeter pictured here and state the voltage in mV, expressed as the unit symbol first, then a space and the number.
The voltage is mV 10
